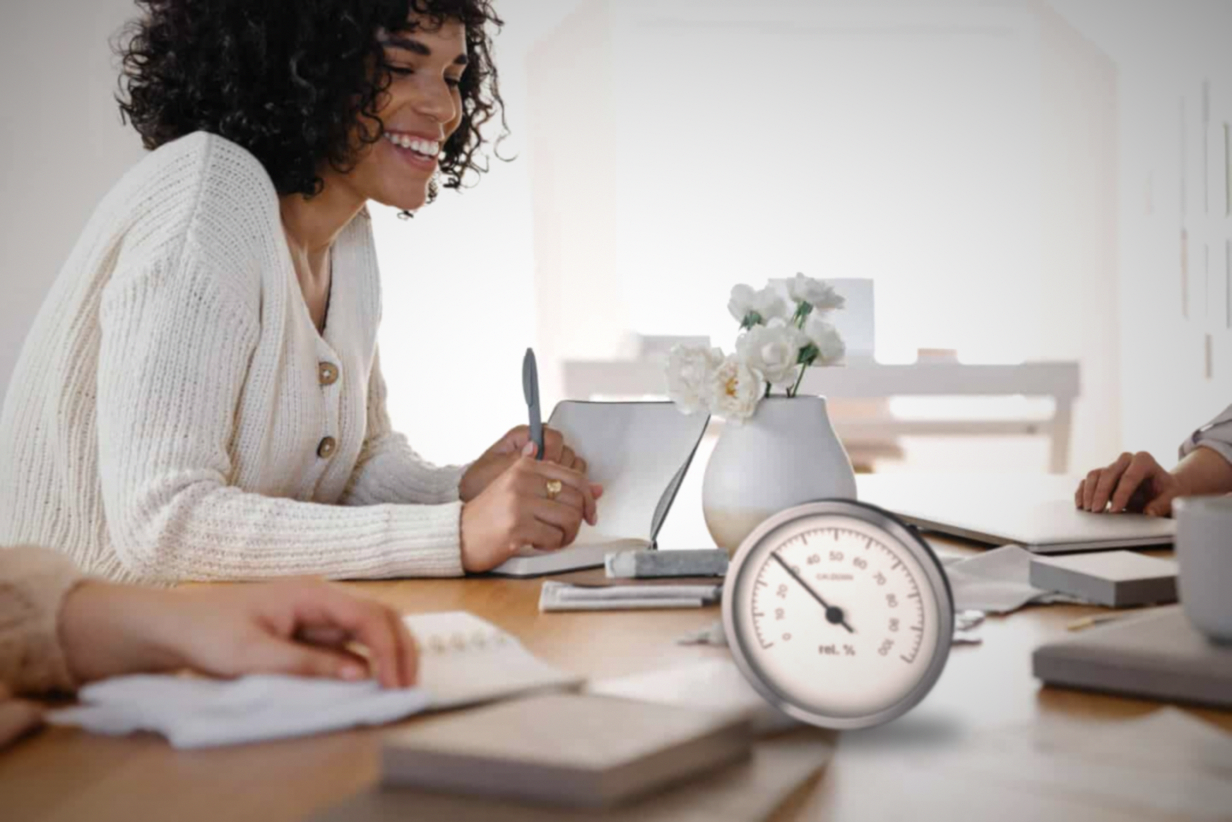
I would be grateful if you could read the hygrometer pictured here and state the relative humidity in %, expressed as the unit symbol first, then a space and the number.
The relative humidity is % 30
